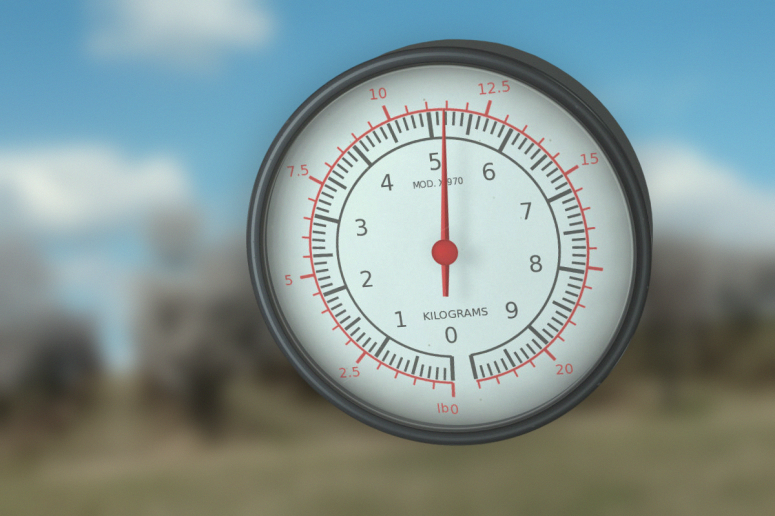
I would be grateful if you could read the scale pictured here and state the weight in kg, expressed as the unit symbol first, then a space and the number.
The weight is kg 5.2
